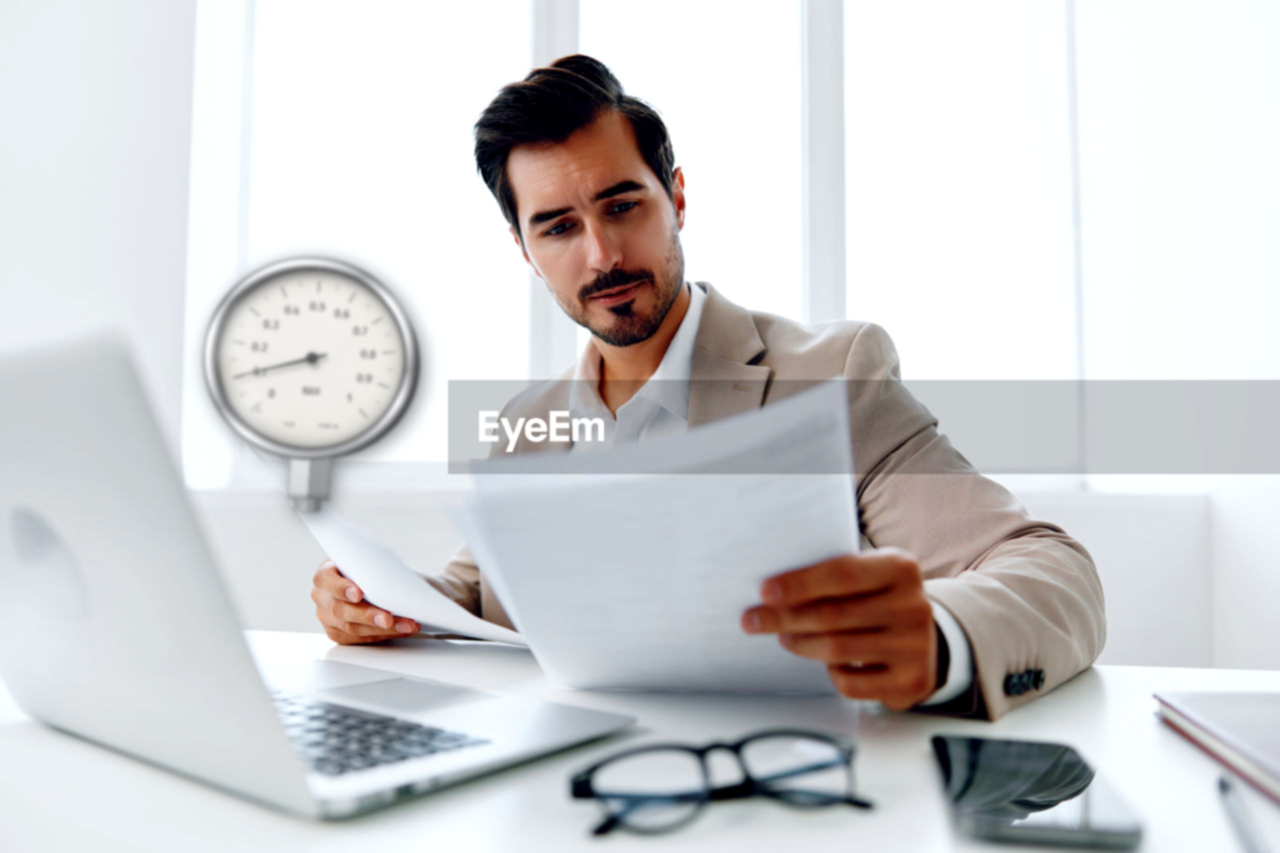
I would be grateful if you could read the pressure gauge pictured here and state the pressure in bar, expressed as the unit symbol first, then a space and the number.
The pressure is bar 0.1
